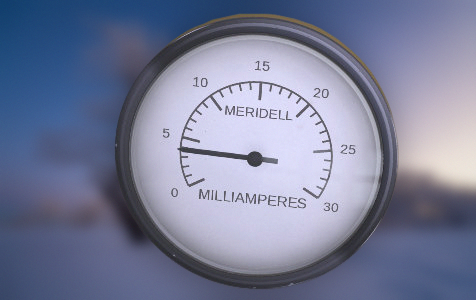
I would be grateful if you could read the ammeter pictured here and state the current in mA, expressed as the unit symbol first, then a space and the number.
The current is mA 4
